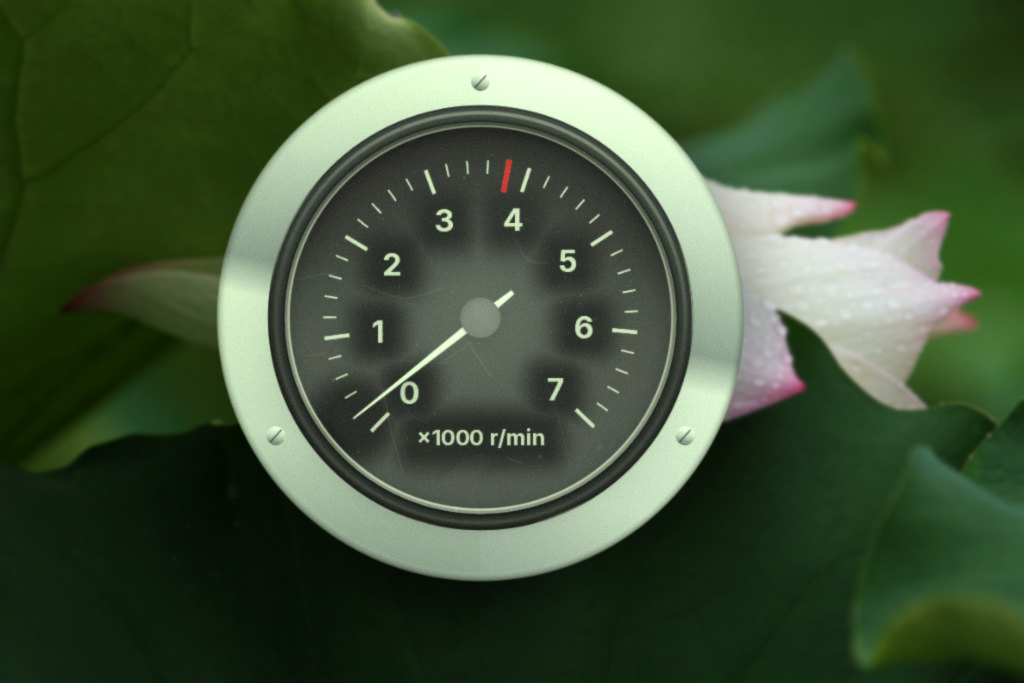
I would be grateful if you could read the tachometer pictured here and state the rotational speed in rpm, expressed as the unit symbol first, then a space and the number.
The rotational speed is rpm 200
